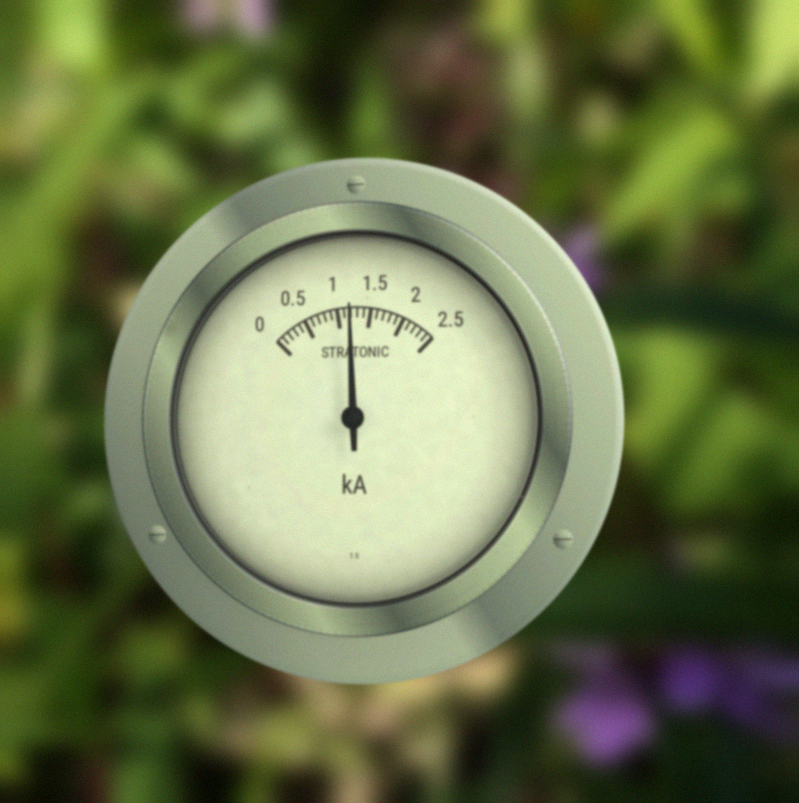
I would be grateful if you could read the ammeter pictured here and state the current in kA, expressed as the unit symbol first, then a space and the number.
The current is kA 1.2
